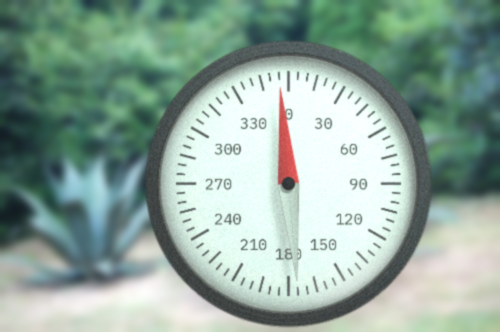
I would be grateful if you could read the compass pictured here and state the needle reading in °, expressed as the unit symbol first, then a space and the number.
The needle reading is ° 355
